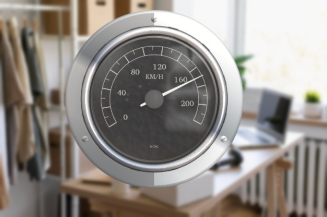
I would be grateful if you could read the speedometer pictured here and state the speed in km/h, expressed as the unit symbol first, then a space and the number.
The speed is km/h 170
